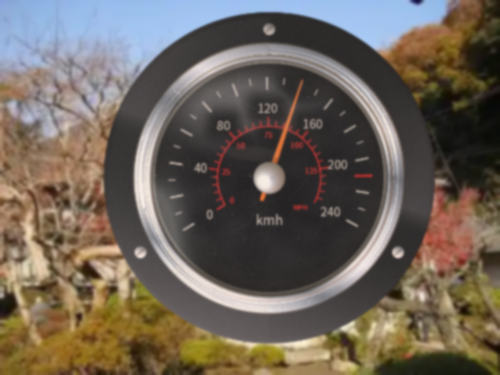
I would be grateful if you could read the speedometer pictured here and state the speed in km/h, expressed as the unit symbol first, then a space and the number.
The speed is km/h 140
